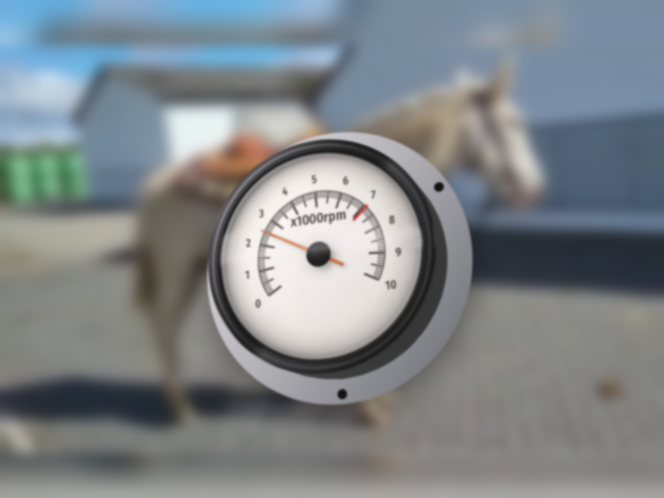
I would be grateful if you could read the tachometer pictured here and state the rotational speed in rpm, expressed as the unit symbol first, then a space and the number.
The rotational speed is rpm 2500
